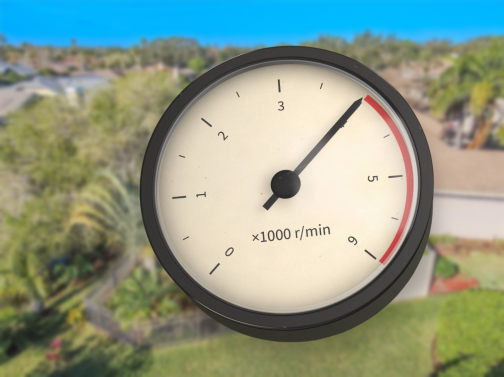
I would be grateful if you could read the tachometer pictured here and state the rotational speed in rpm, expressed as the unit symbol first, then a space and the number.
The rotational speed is rpm 4000
